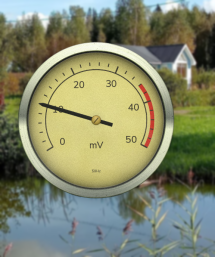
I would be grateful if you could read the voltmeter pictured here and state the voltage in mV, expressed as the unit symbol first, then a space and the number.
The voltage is mV 10
